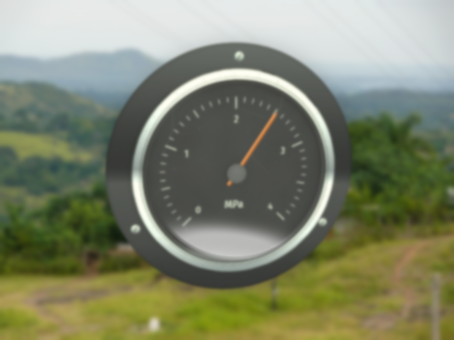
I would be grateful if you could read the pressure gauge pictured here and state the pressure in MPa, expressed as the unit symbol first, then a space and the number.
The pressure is MPa 2.5
